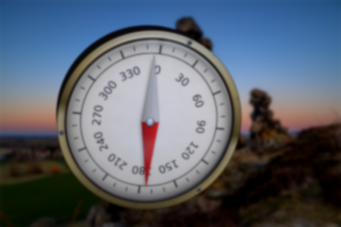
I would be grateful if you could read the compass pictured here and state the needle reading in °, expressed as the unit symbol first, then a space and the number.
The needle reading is ° 175
